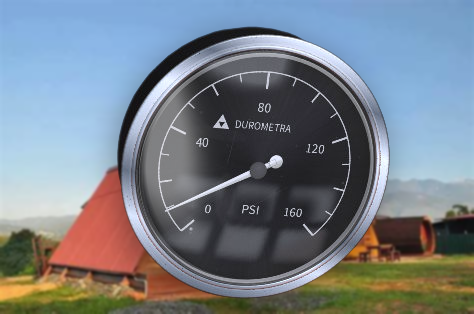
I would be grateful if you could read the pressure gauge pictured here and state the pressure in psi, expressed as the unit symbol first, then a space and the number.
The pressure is psi 10
